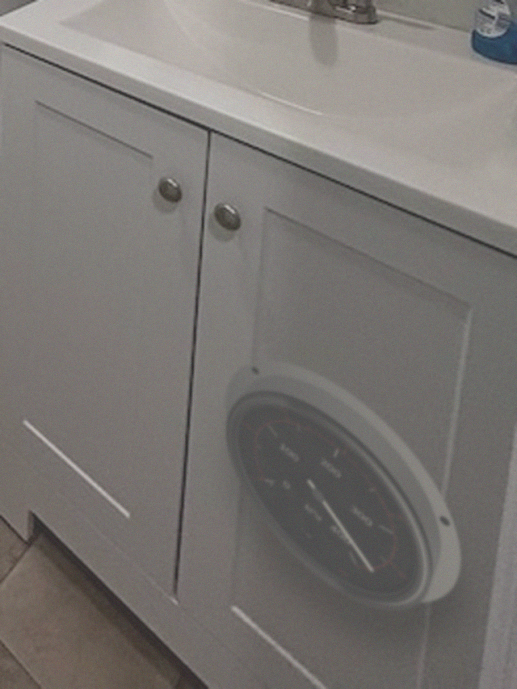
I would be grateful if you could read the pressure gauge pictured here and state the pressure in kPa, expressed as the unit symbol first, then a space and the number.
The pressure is kPa 375
